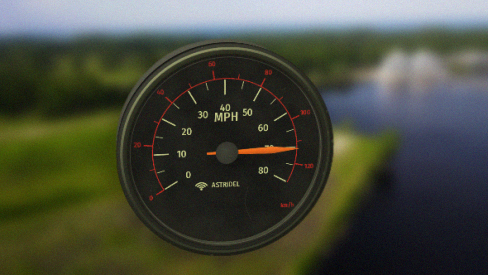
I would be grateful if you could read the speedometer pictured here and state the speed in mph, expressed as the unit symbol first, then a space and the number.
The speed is mph 70
